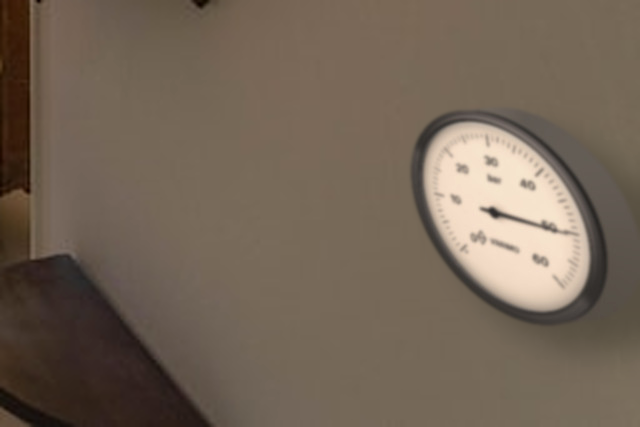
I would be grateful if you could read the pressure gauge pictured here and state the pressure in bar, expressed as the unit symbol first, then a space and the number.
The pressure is bar 50
